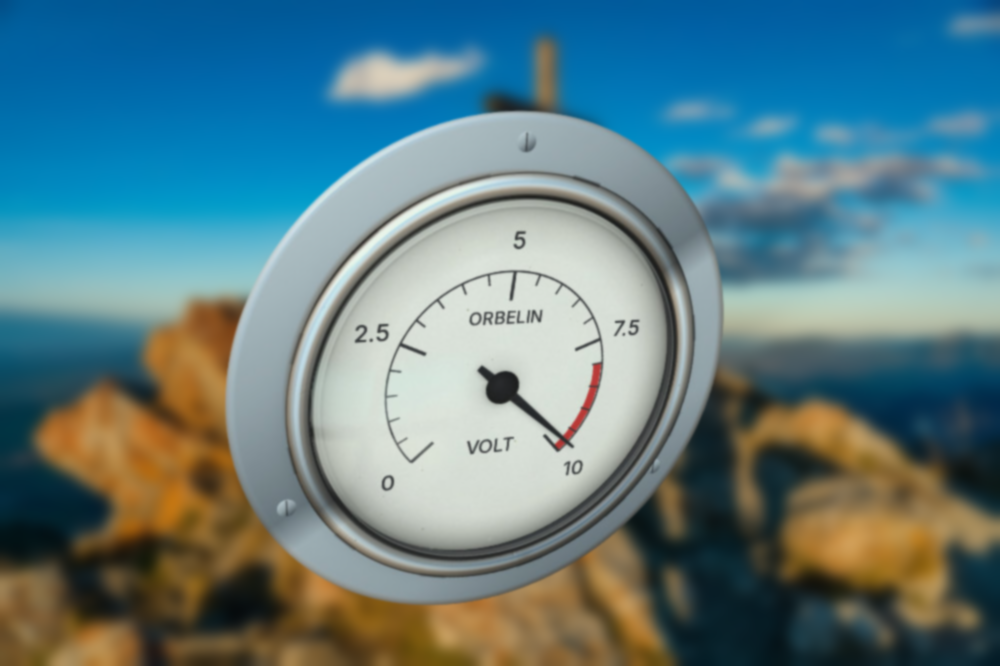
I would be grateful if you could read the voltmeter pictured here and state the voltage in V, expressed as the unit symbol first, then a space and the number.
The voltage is V 9.75
